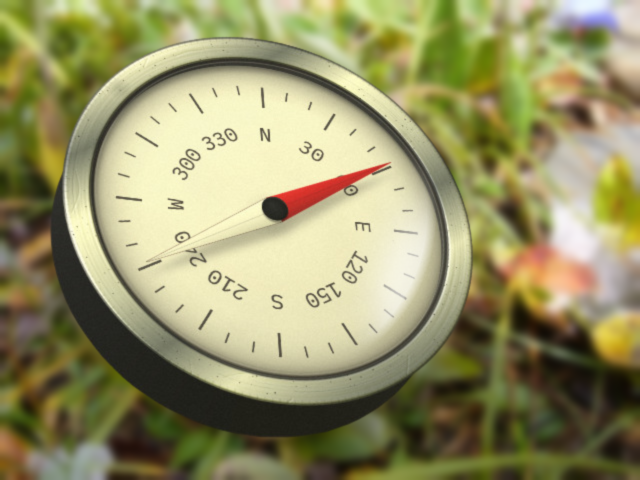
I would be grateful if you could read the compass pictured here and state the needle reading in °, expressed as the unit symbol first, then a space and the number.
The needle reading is ° 60
